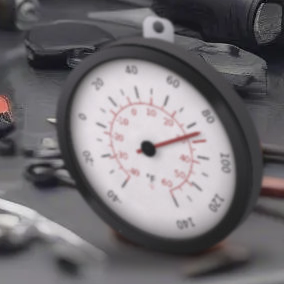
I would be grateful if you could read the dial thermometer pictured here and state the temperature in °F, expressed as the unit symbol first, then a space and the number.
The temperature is °F 85
